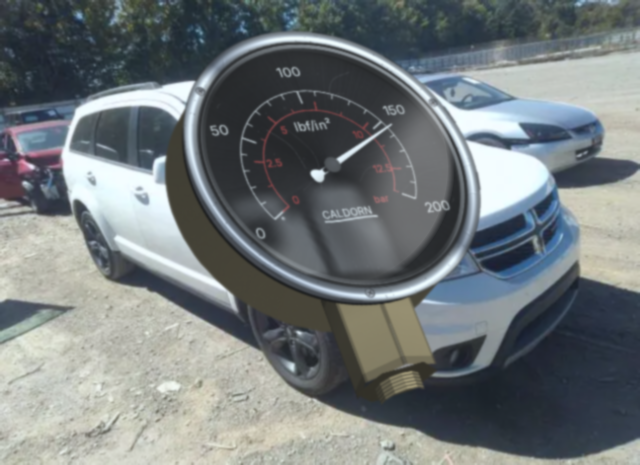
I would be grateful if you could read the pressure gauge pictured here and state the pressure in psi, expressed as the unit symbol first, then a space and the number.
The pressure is psi 155
